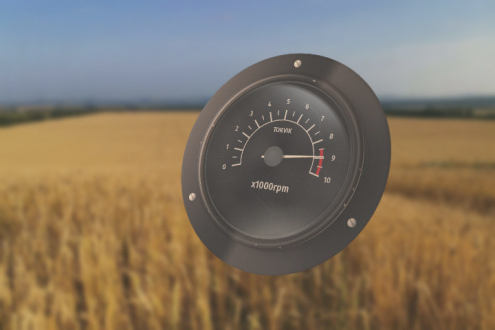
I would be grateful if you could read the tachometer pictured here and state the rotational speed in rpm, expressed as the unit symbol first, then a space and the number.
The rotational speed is rpm 9000
